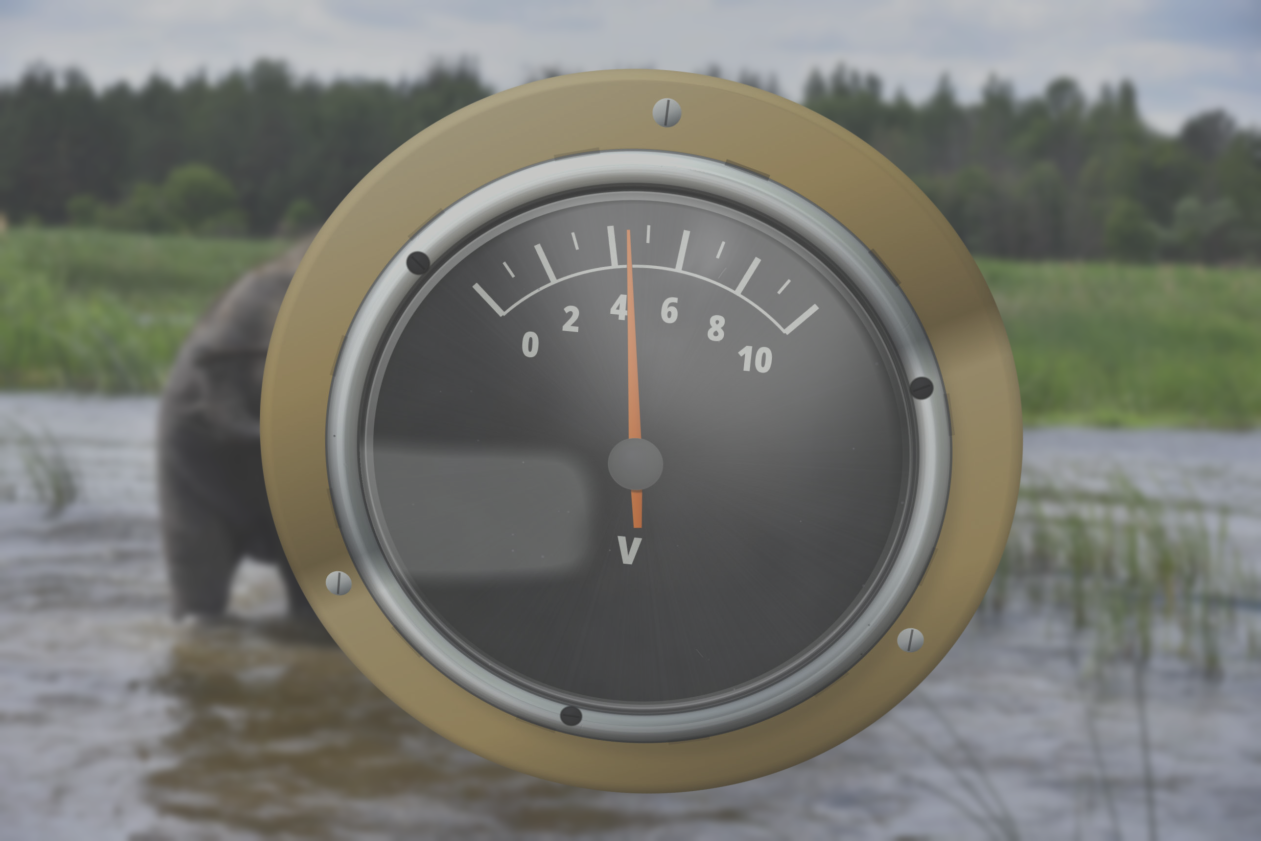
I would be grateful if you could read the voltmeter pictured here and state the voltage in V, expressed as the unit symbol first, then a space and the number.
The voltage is V 4.5
